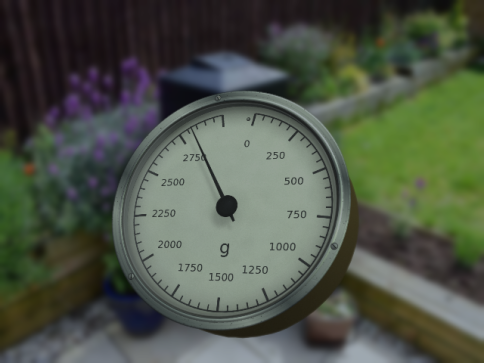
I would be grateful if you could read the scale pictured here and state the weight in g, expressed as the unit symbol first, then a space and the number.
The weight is g 2825
